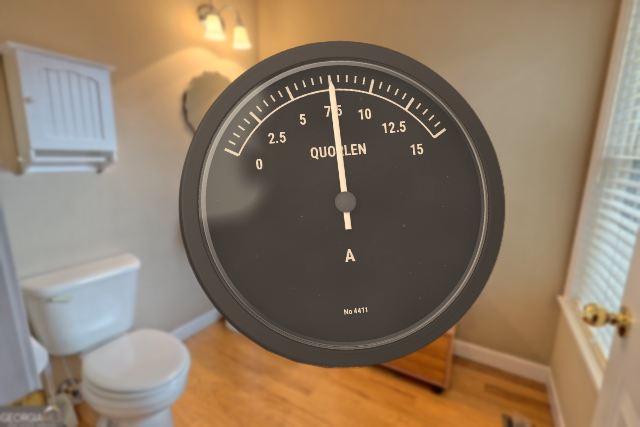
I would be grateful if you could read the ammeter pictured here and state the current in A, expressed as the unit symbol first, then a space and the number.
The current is A 7.5
